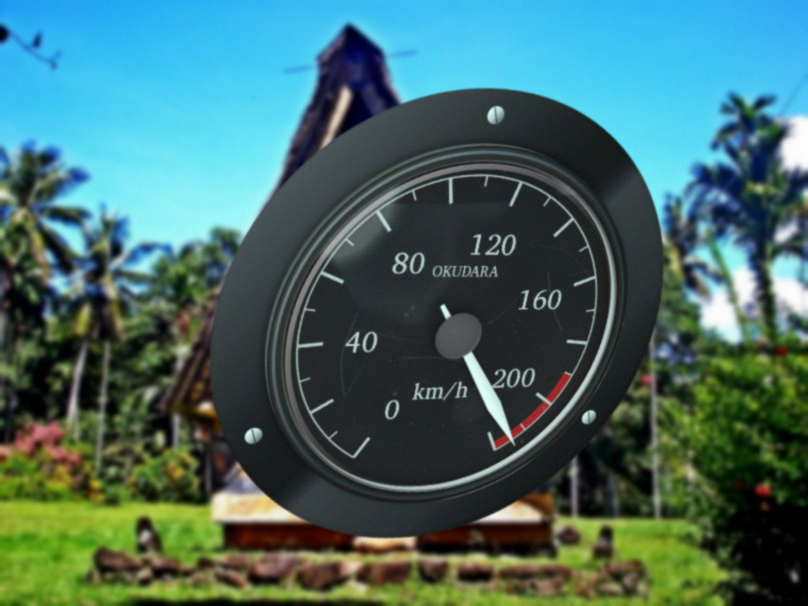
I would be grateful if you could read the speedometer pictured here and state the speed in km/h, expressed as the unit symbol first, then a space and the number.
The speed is km/h 215
